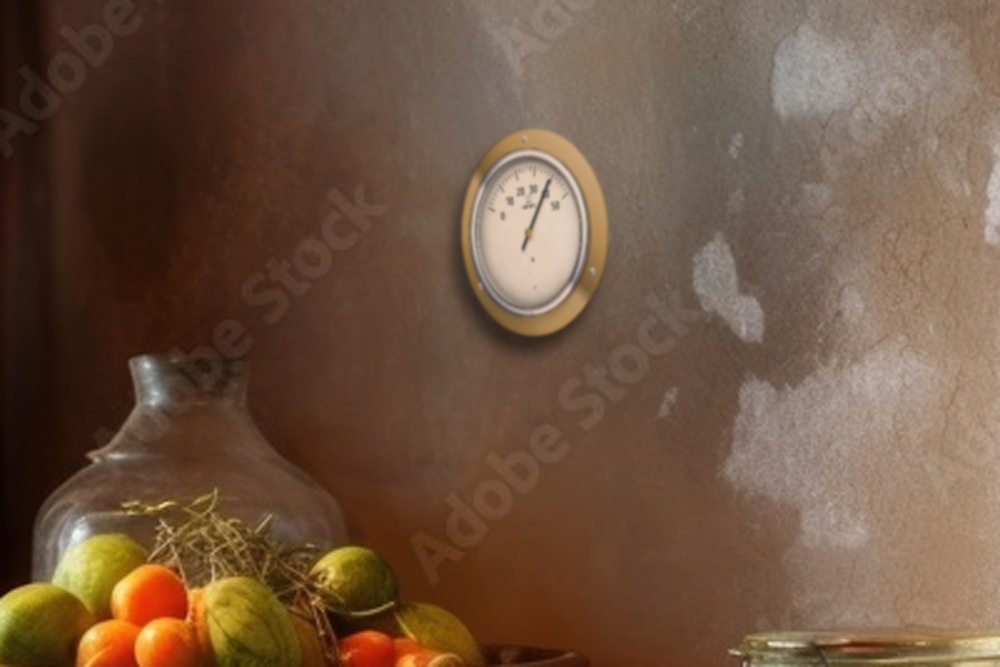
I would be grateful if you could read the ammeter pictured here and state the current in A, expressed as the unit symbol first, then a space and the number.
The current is A 40
